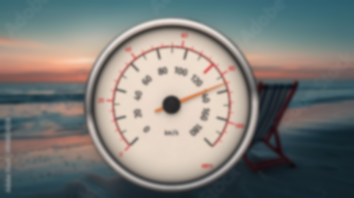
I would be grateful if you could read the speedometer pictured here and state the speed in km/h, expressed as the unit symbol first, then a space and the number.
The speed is km/h 135
